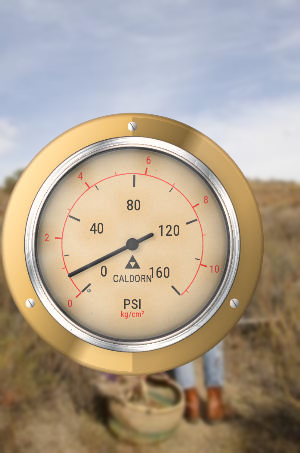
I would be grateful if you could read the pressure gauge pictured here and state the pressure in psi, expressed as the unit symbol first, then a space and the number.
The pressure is psi 10
